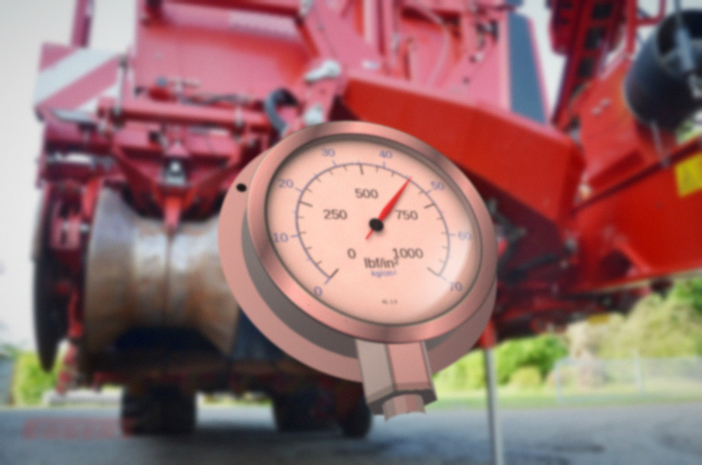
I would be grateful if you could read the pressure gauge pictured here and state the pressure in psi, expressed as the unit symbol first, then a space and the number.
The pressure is psi 650
